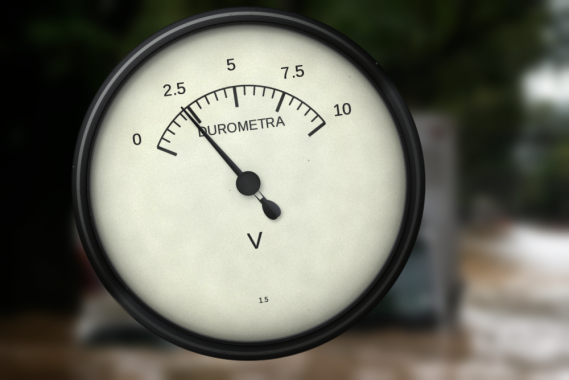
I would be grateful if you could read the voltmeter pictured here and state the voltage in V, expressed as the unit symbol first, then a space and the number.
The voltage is V 2.25
